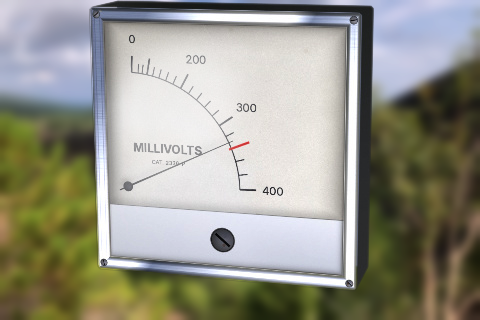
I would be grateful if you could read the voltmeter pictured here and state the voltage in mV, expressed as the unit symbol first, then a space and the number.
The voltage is mV 330
